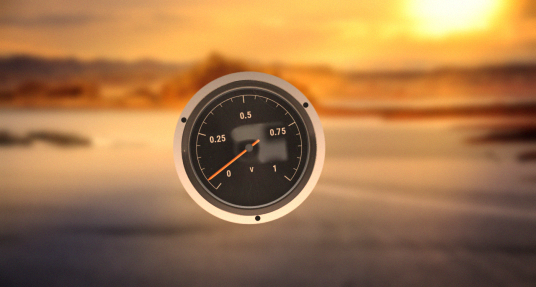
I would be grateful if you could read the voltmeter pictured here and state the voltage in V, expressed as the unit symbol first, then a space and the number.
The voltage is V 0.05
